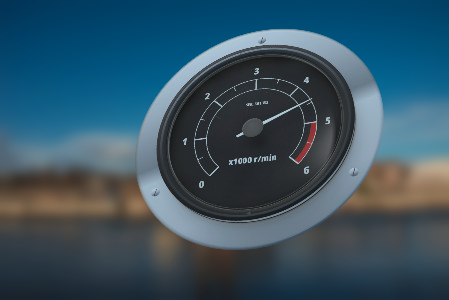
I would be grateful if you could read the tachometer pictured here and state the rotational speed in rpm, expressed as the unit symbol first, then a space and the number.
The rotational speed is rpm 4500
